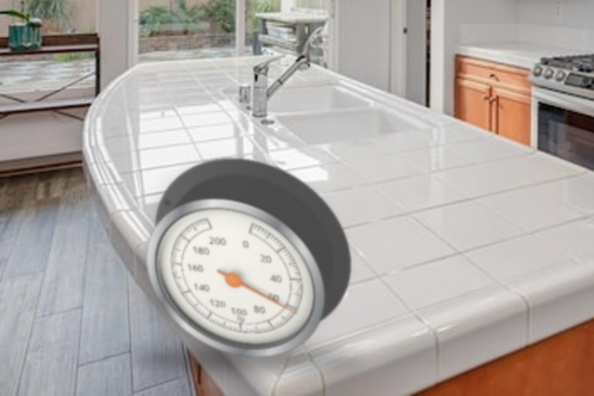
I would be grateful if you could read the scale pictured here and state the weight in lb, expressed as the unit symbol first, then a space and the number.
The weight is lb 60
